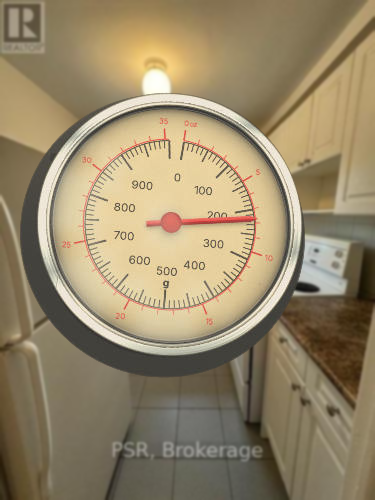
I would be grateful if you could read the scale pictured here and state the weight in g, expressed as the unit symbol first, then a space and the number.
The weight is g 220
